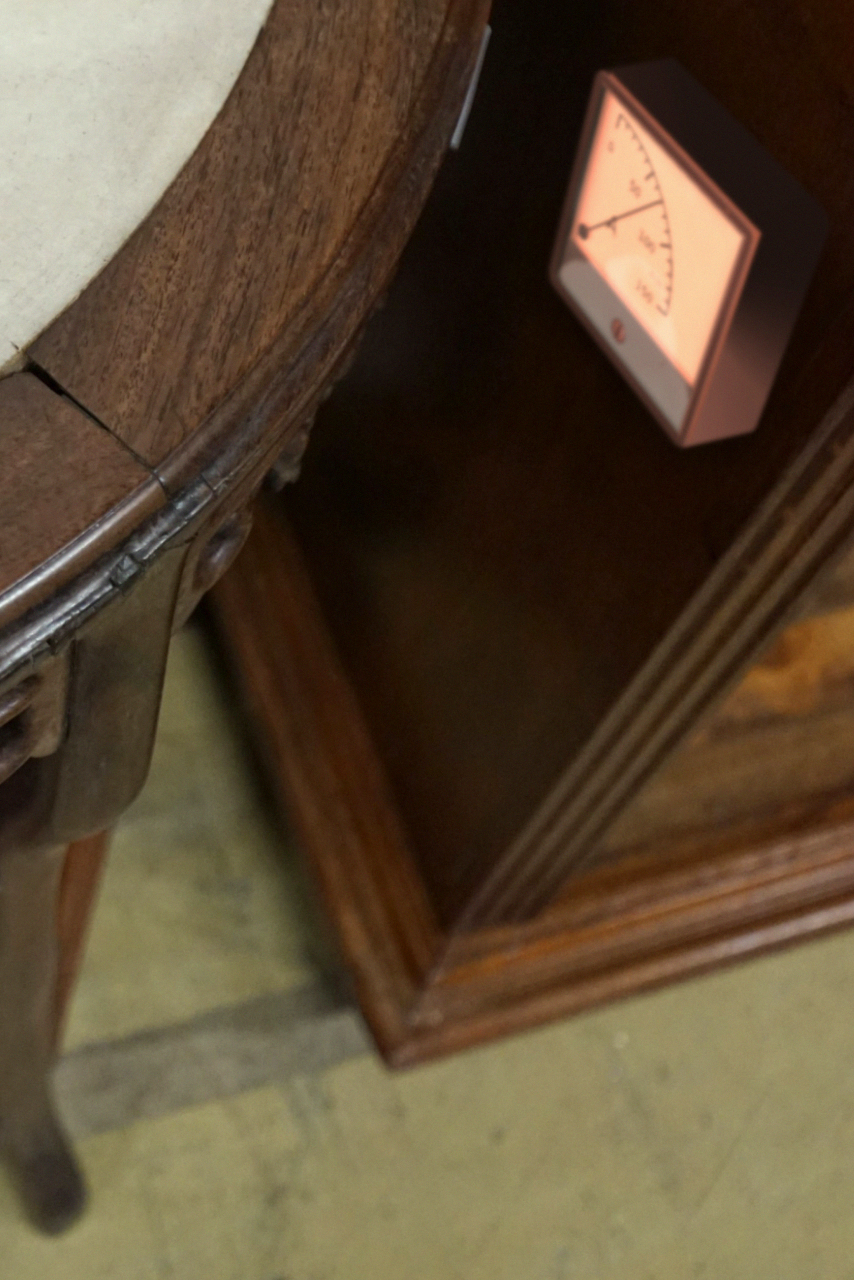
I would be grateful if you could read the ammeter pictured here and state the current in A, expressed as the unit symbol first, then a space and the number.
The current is A 70
